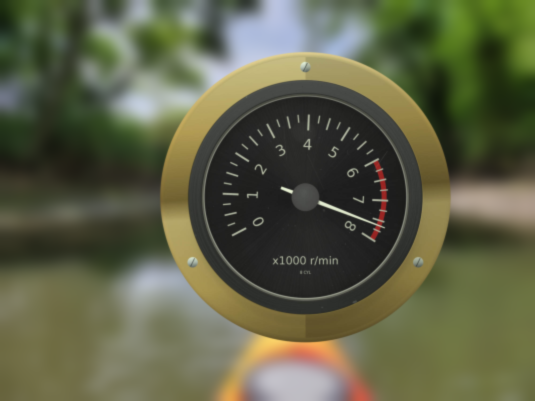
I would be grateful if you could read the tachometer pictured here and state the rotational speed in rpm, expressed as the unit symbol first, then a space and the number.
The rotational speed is rpm 7625
